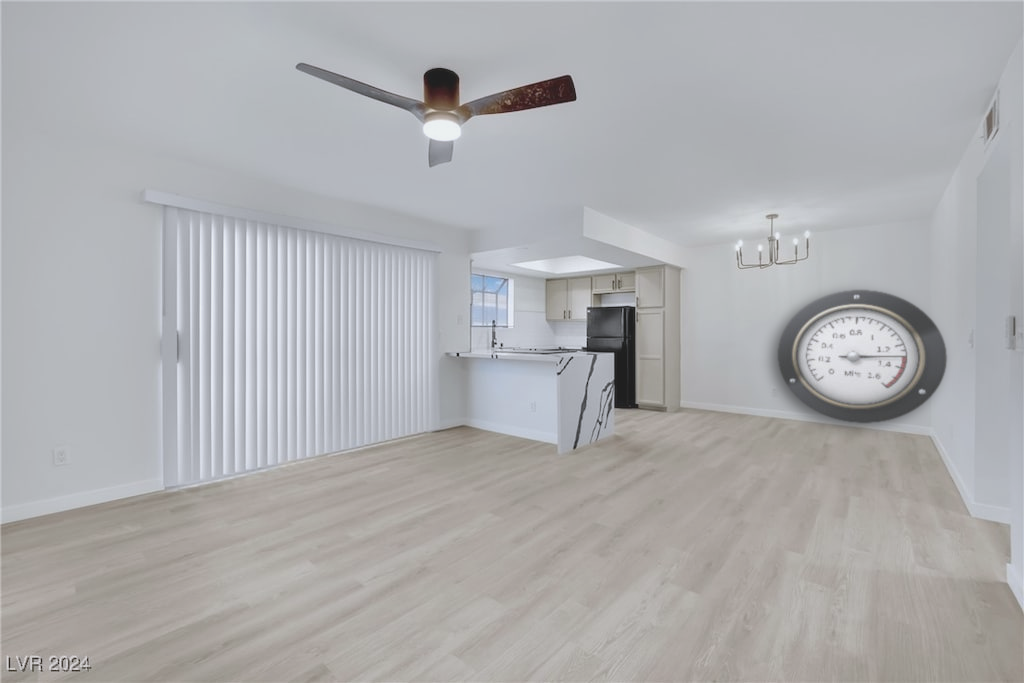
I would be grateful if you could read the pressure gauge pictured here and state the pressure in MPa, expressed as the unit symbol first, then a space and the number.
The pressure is MPa 1.3
